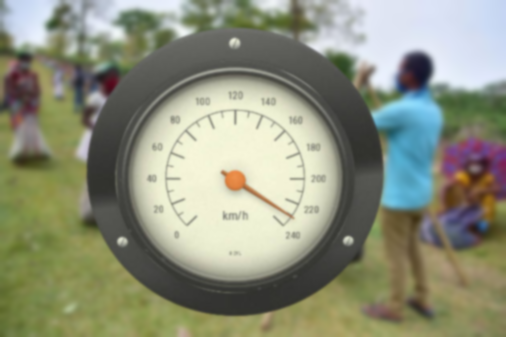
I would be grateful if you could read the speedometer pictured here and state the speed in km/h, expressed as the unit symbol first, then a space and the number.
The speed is km/h 230
